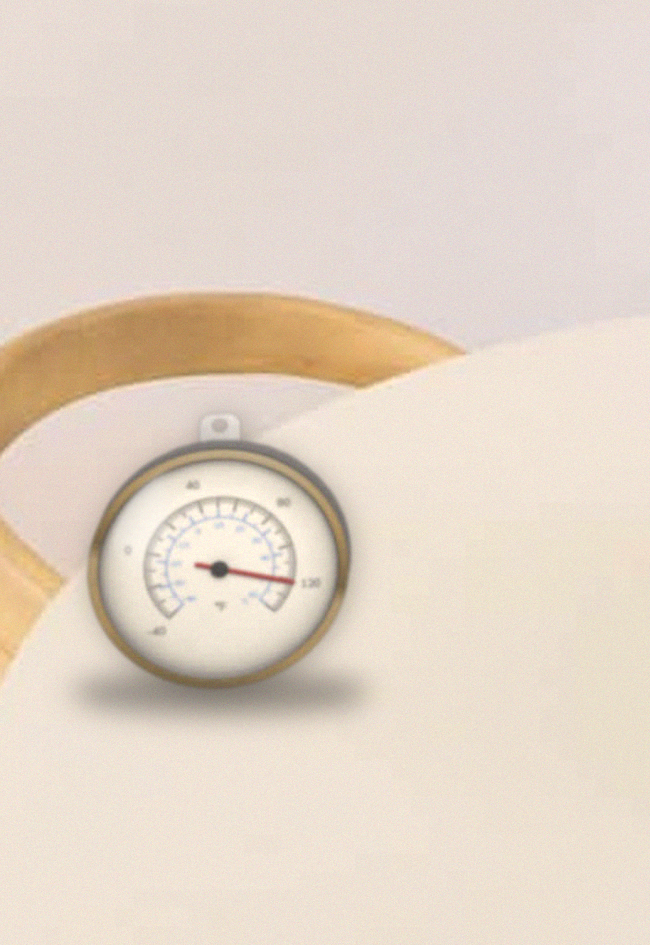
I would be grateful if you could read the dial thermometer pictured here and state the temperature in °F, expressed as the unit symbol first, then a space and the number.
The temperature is °F 120
